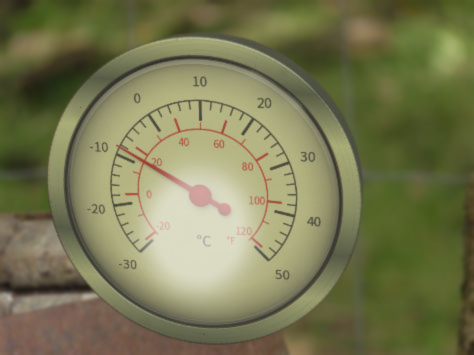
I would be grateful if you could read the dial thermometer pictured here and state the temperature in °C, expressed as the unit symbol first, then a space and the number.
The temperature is °C -8
